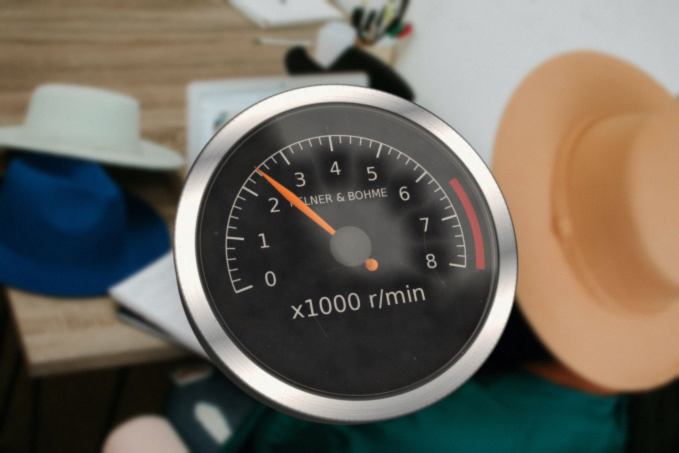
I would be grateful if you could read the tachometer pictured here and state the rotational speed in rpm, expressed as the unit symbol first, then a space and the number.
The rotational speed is rpm 2400
